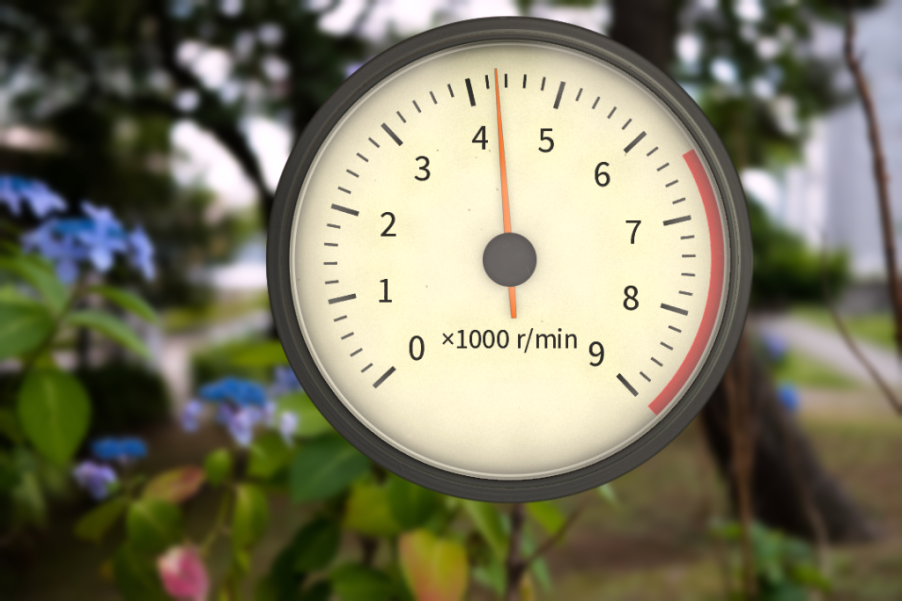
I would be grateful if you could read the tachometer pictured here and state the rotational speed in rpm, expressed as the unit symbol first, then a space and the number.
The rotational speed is rpm 4300
